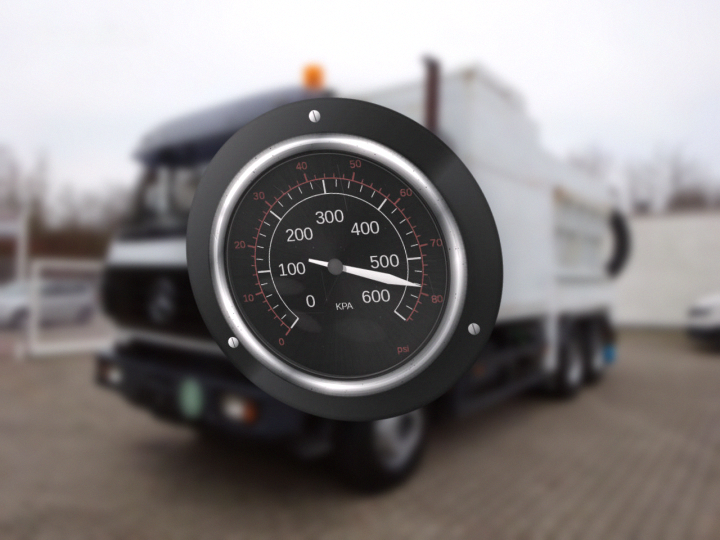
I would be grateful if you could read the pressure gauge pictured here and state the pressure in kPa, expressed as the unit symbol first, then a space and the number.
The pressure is kPa 540
